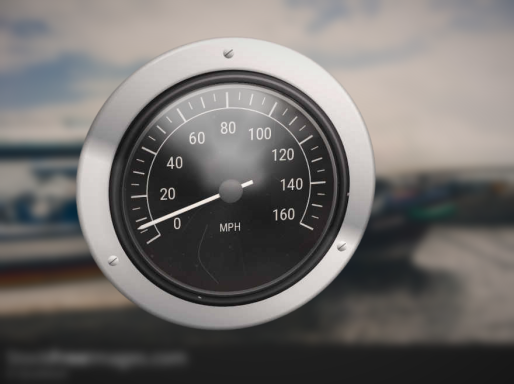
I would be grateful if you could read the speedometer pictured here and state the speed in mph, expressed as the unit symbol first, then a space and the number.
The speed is mph 7.5
